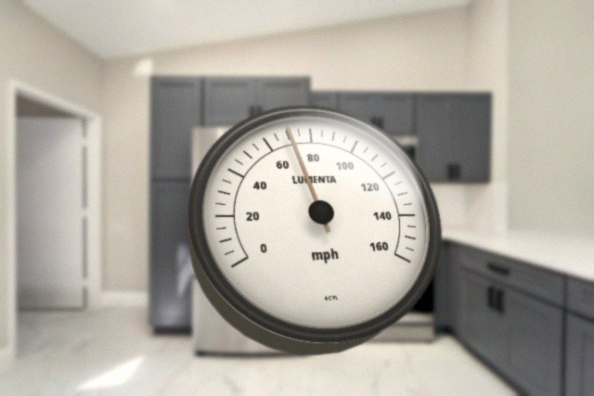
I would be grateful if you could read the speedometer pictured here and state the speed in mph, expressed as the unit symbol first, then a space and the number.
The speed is mph 70
